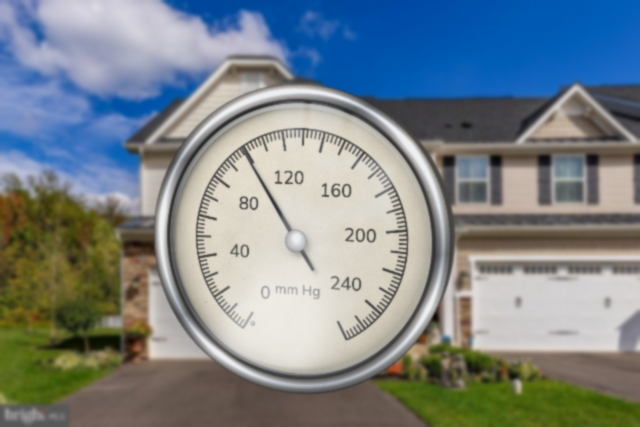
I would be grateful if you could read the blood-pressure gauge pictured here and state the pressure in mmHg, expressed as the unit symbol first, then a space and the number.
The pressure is mmHg 100
